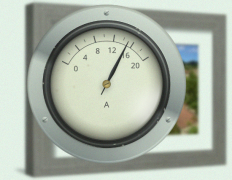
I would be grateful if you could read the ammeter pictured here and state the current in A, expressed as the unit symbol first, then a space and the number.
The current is A 15
